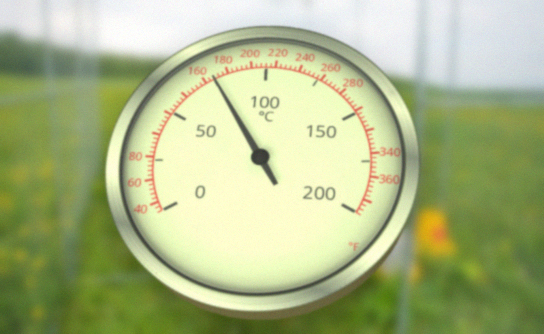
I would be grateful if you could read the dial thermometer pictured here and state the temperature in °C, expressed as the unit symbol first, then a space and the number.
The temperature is °C 75
